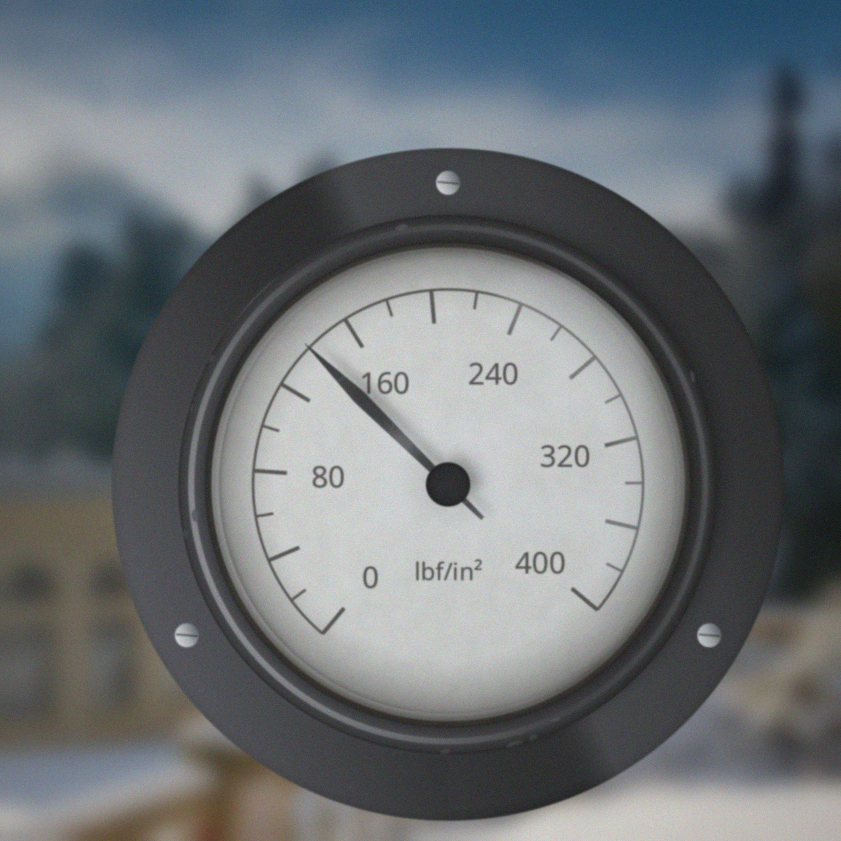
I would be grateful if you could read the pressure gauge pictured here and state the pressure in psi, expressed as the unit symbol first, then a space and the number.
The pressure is psi 140
